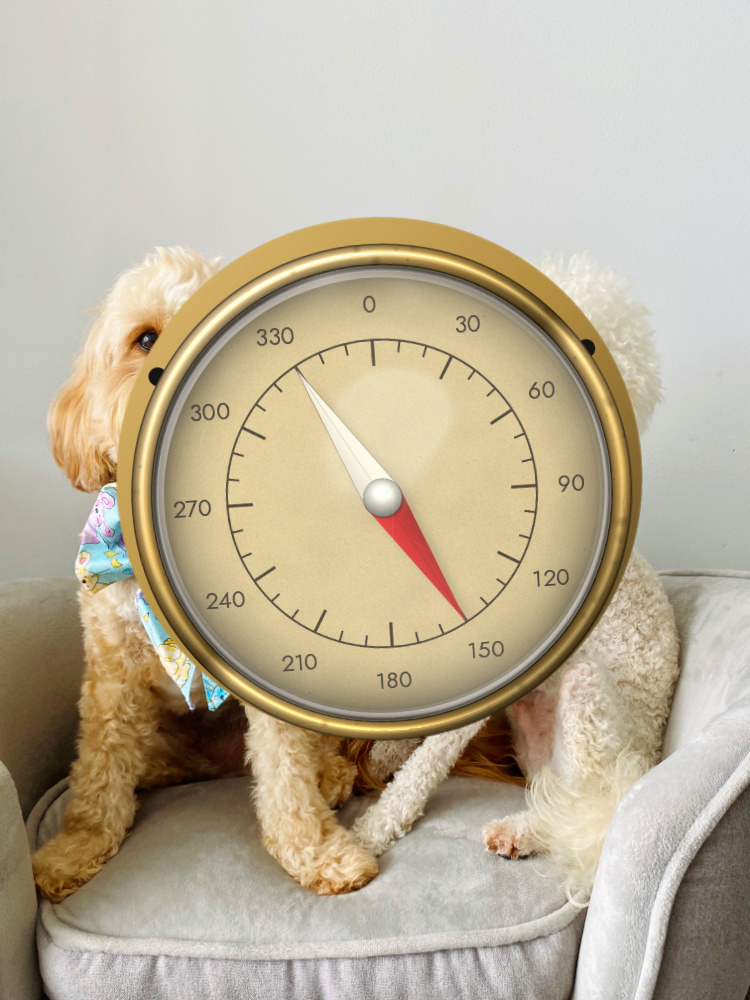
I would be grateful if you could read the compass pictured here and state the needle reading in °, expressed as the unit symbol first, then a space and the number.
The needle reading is ° 150
